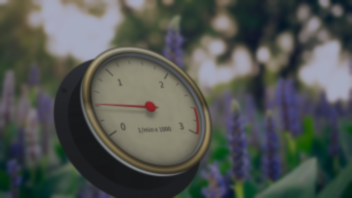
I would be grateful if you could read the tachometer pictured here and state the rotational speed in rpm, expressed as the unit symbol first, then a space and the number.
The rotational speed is rpm 400
